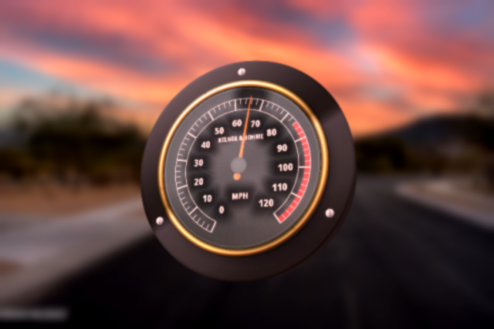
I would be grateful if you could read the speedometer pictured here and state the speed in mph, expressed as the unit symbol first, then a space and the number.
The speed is mph 66
